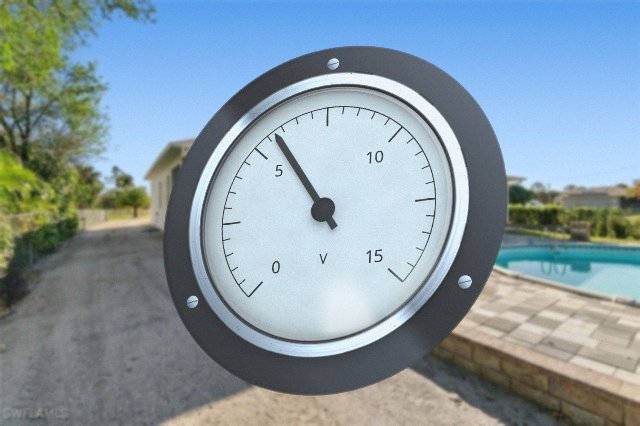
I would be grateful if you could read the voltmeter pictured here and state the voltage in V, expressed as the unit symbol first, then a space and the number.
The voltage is V 5.75
